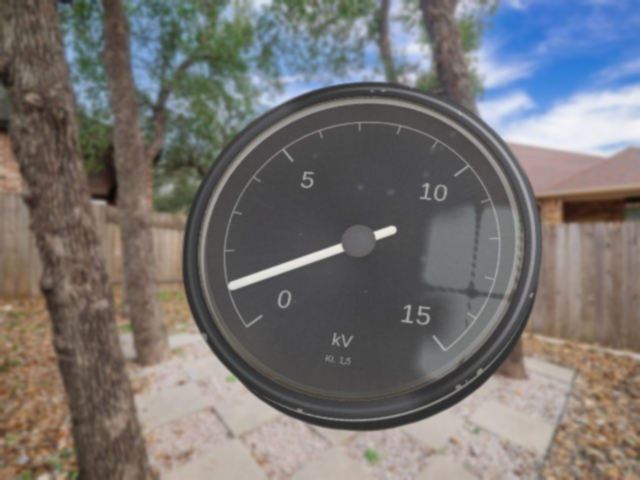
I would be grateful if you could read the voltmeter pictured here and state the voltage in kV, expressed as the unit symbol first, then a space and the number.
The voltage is kV 1
